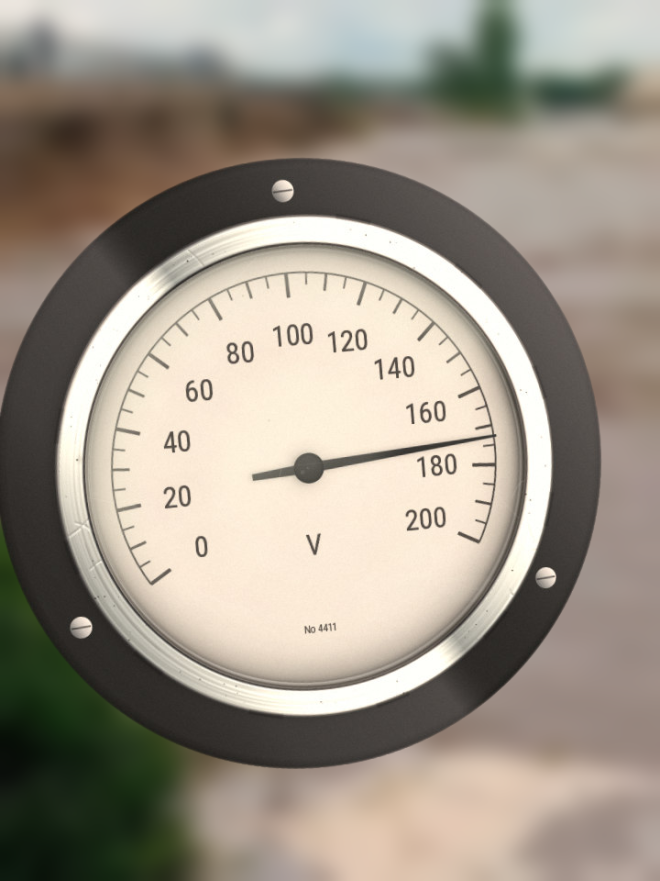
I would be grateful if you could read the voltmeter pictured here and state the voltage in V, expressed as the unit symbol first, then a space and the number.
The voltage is V 172.5
